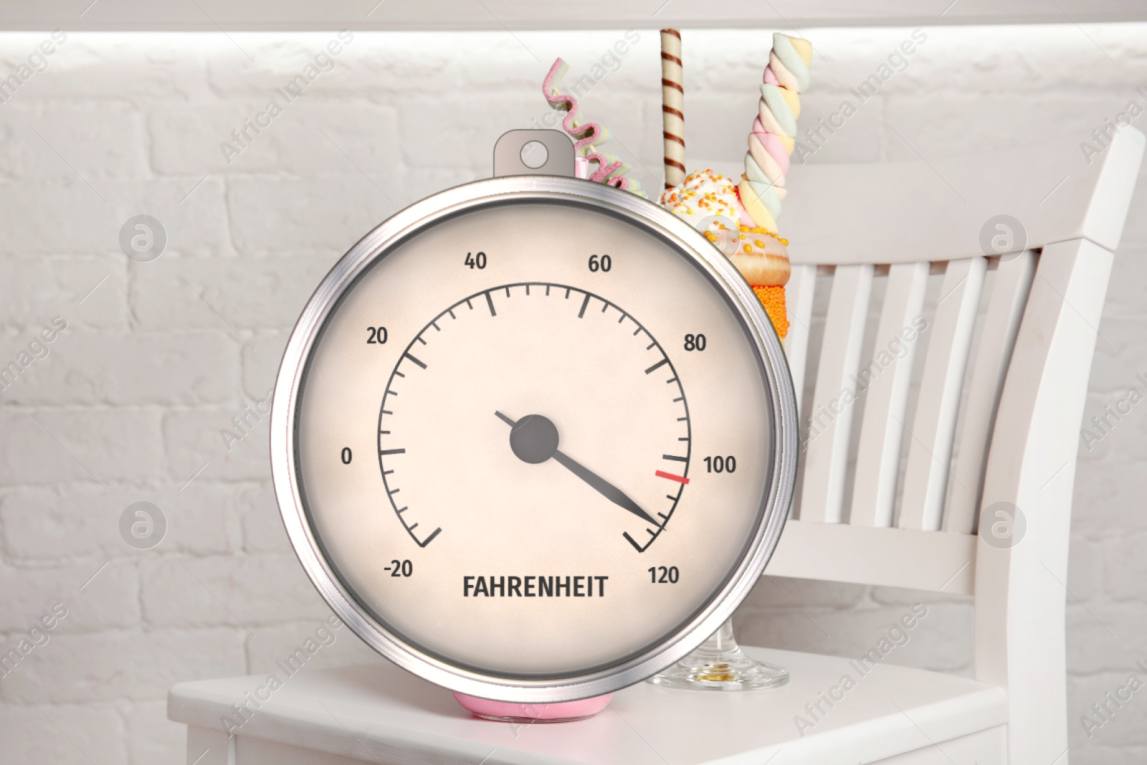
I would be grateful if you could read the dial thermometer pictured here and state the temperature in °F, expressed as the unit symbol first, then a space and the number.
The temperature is °F 114
